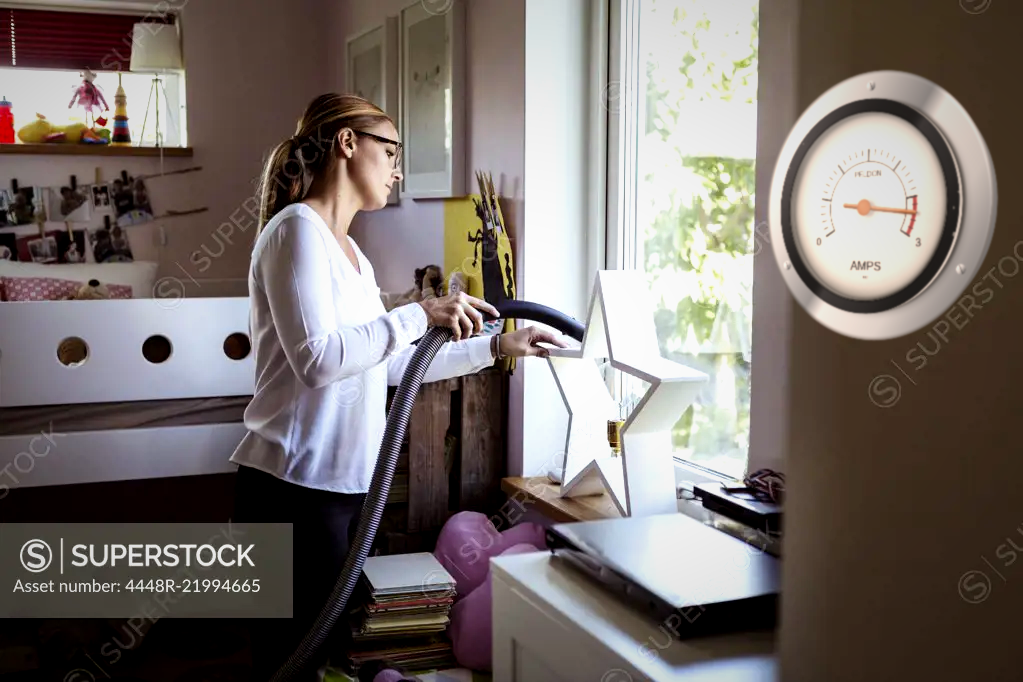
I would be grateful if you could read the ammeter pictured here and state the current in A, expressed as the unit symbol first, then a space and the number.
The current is A 2.7
